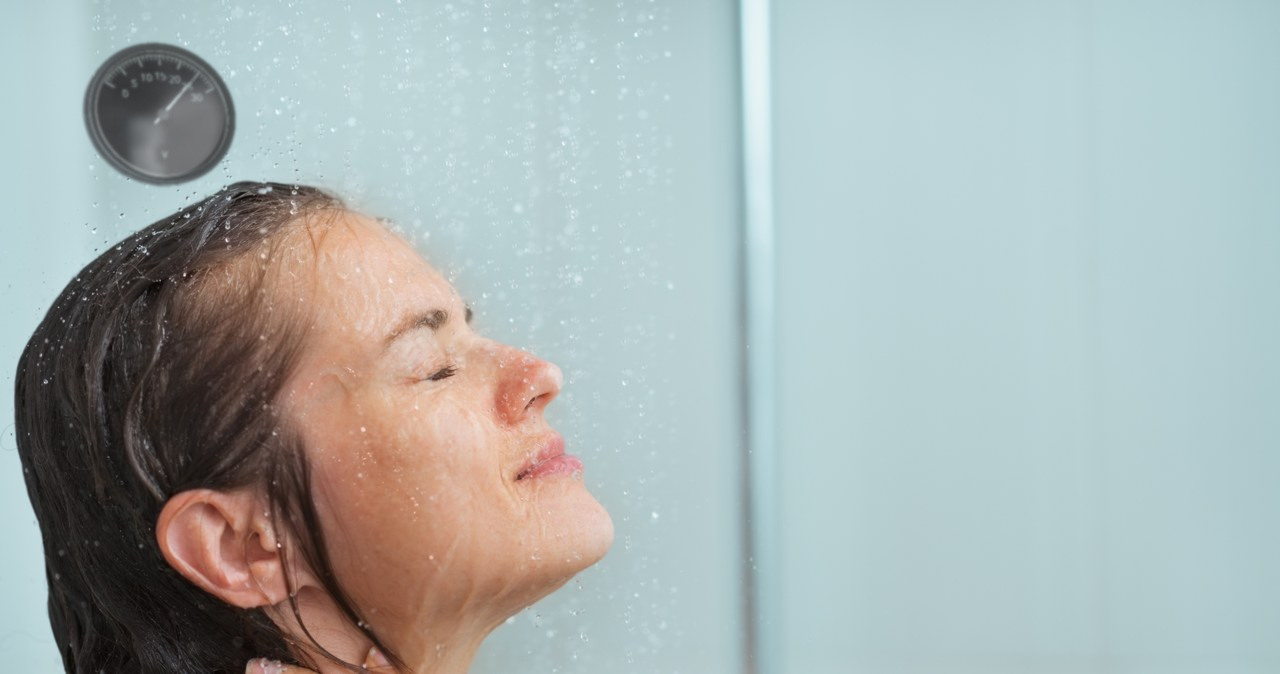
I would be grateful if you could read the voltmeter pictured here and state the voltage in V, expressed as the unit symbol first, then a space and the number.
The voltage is V 25
